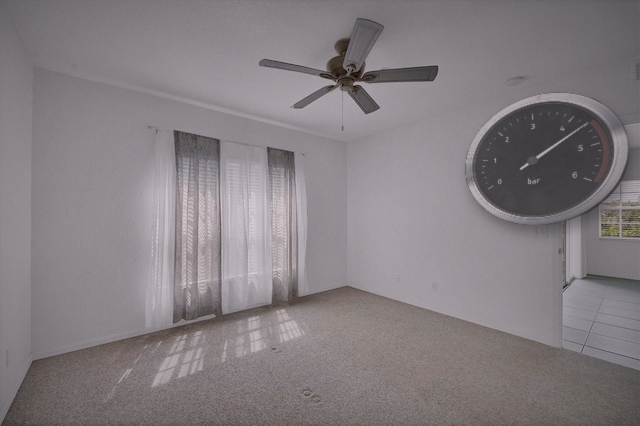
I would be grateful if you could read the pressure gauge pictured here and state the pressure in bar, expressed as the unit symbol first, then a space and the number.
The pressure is bar 4.4
